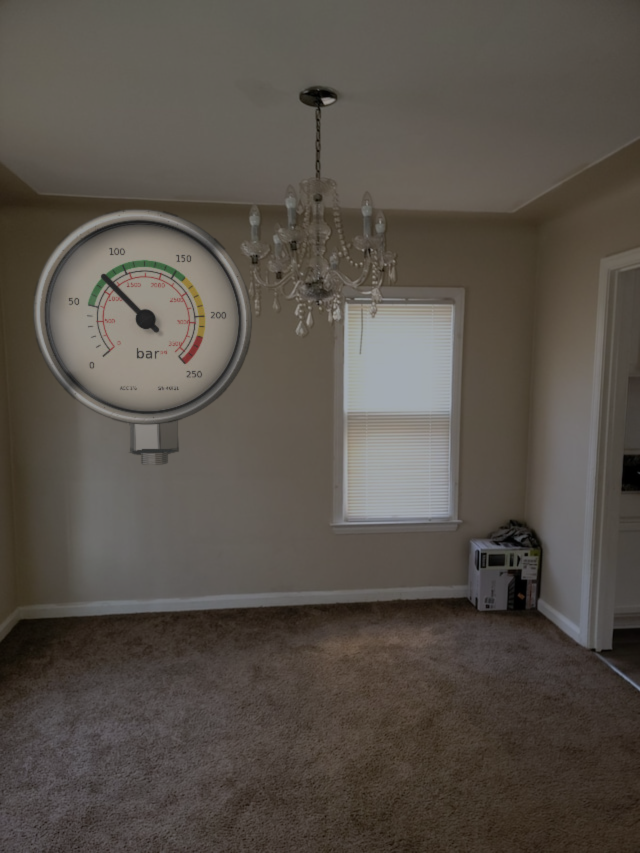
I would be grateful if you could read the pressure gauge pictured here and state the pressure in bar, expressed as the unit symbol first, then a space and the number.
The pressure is bar 80
